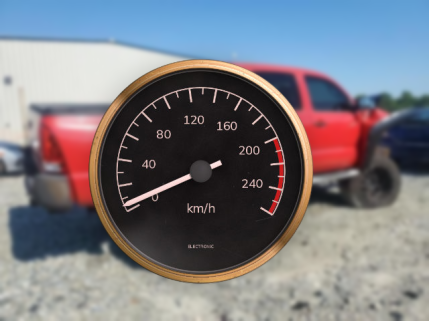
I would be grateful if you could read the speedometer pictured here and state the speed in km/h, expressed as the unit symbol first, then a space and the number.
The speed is km/h 5
